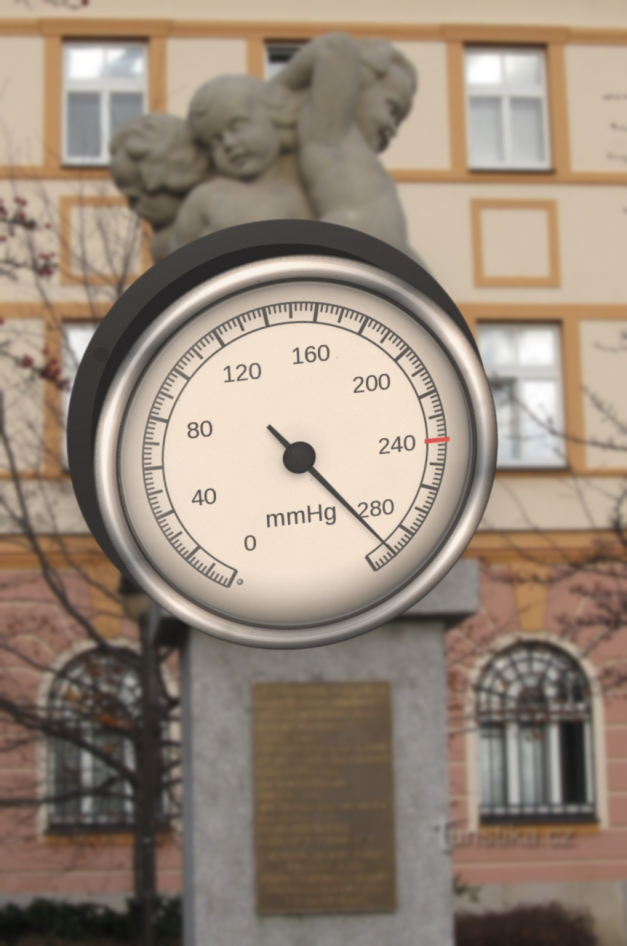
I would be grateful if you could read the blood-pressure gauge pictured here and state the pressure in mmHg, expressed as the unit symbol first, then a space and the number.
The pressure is mmHg 290
